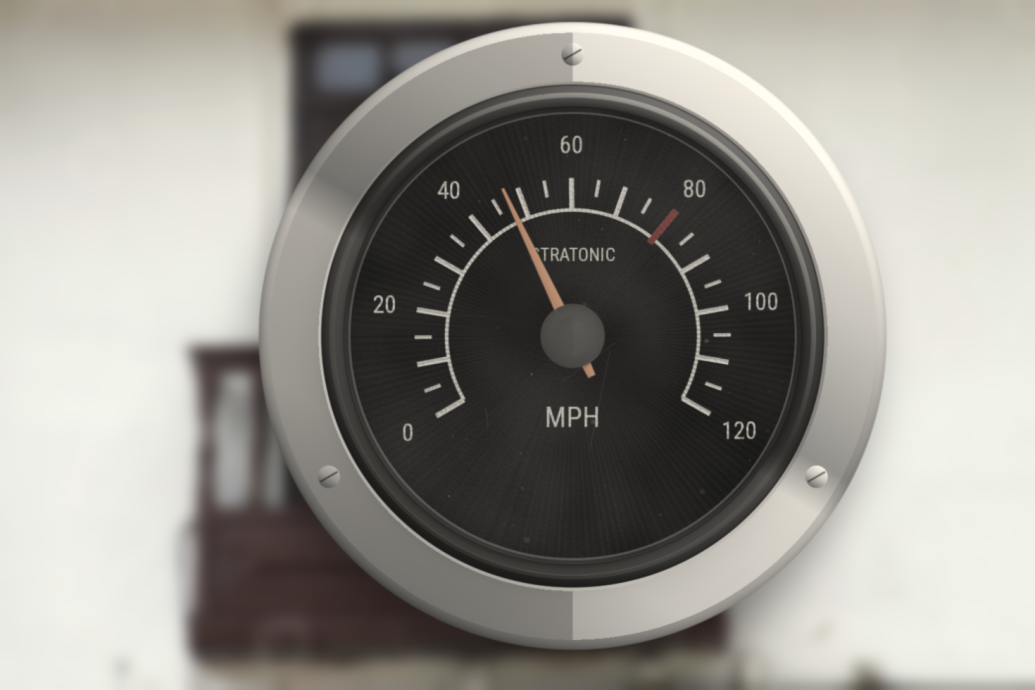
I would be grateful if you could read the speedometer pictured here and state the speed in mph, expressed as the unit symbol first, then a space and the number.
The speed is mph 47.5
